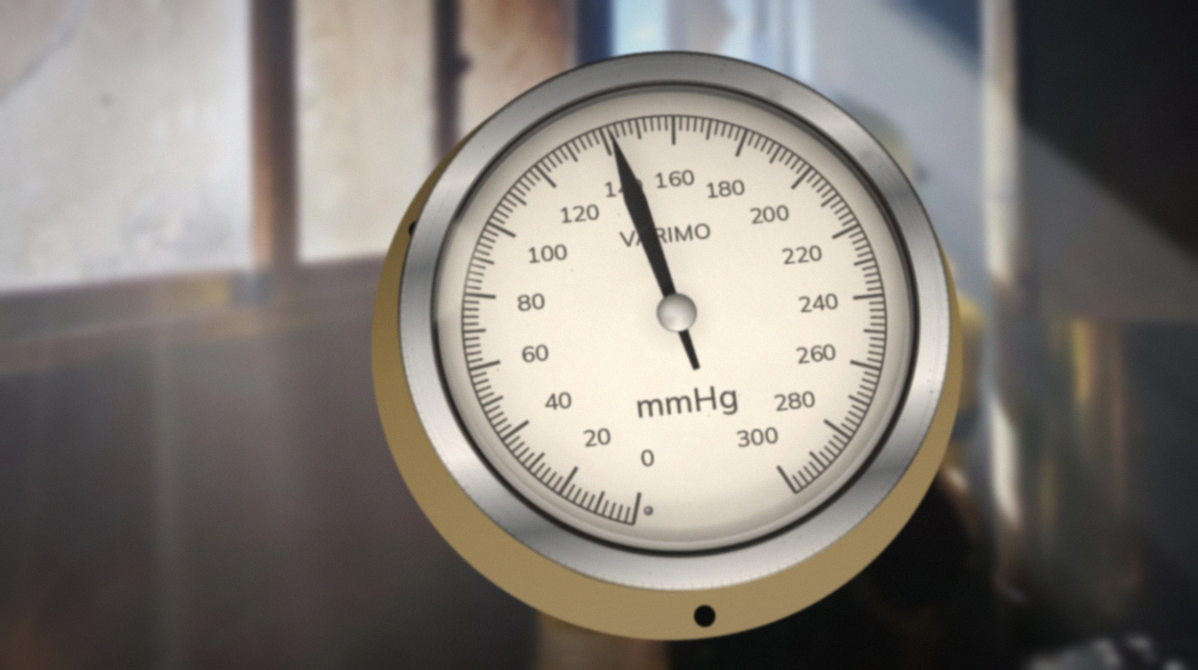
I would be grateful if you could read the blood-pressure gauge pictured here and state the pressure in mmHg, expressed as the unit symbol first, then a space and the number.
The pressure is mmHg 142
